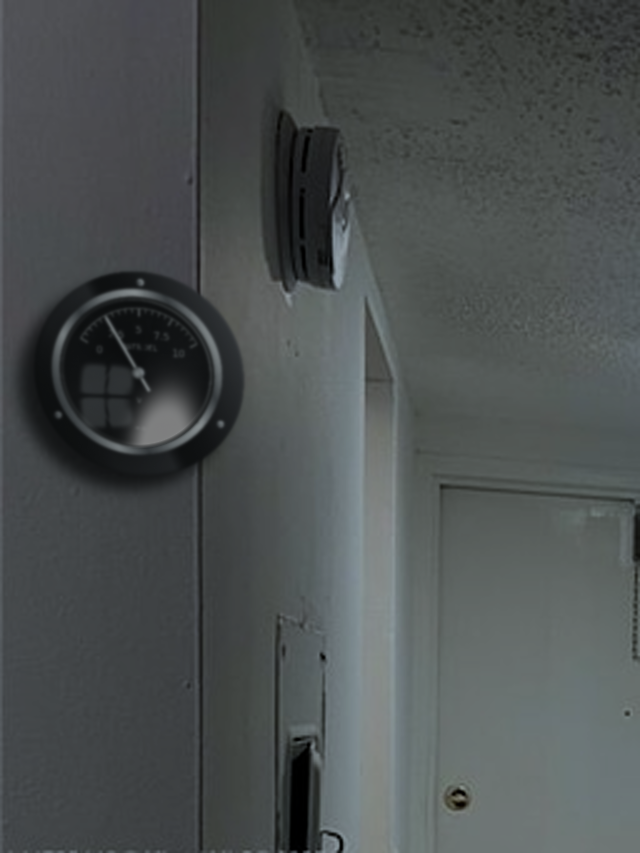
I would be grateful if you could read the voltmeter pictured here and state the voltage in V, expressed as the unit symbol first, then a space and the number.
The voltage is V 2.5
